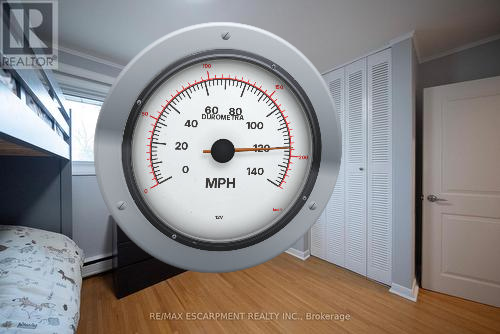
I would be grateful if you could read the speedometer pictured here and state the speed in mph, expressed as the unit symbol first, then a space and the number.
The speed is mph 120
